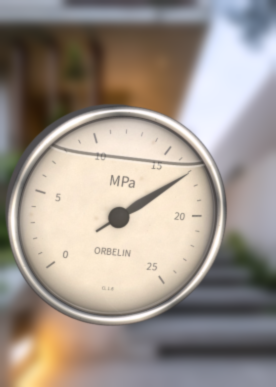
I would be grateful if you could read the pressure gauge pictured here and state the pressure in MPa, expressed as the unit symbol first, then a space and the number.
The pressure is MPa 17
